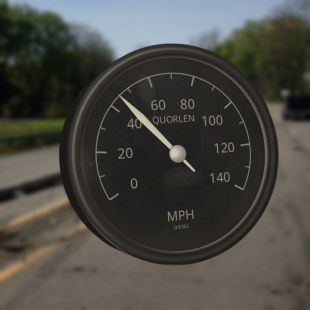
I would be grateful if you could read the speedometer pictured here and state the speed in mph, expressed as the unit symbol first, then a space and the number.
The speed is mph 45
